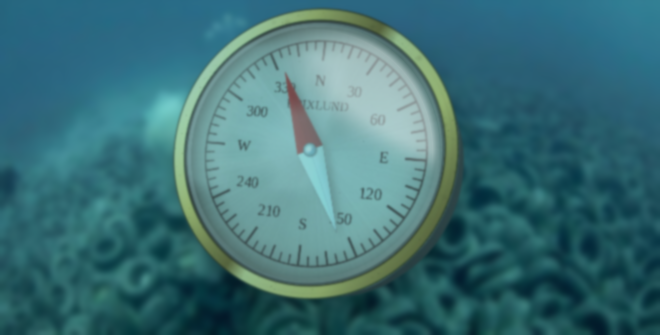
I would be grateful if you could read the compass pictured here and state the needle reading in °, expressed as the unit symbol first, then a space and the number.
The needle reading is ° 335
